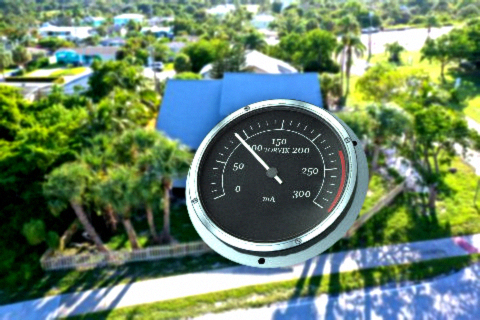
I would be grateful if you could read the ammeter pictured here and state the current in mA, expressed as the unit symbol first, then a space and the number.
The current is mA 90
